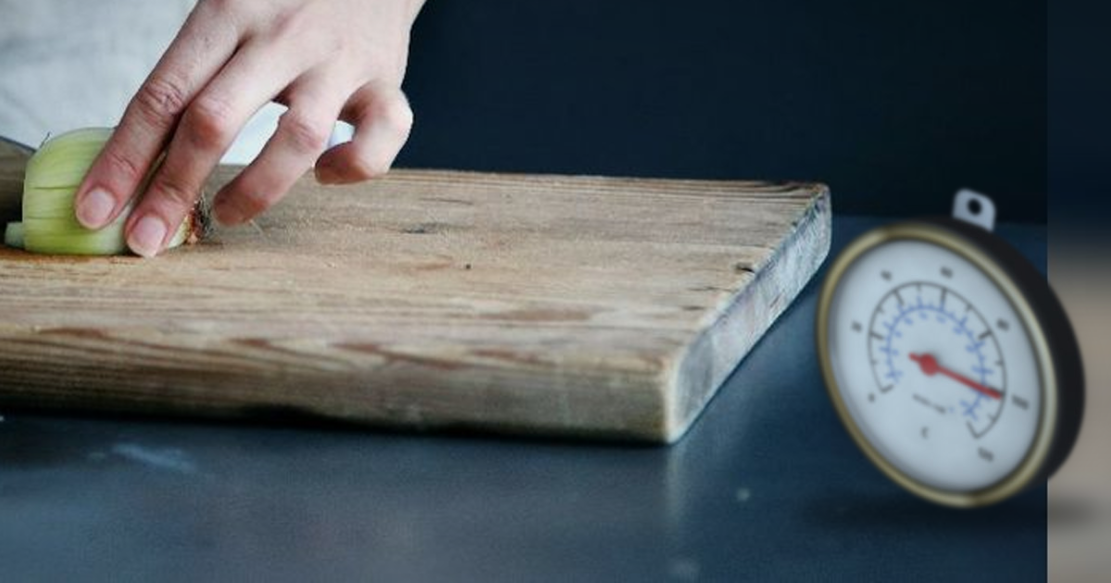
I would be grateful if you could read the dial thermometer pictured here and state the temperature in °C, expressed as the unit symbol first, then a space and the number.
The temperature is °C 100
